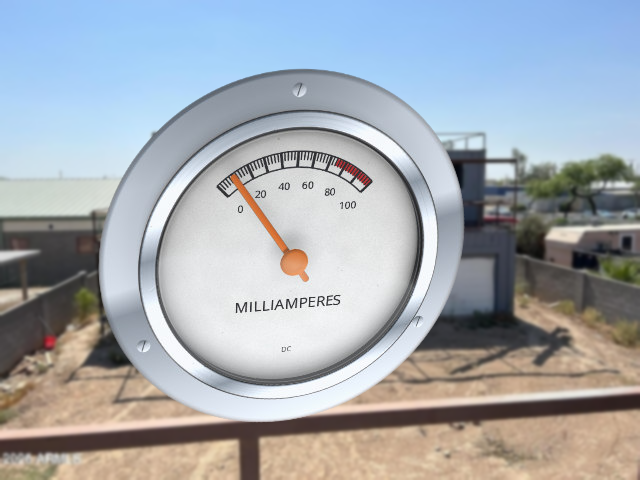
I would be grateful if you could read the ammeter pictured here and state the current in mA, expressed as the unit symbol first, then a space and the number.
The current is mA 10
